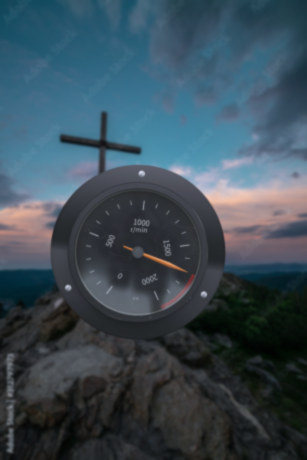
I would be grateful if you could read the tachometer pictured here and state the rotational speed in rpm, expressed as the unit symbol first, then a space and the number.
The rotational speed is rpm 1700
